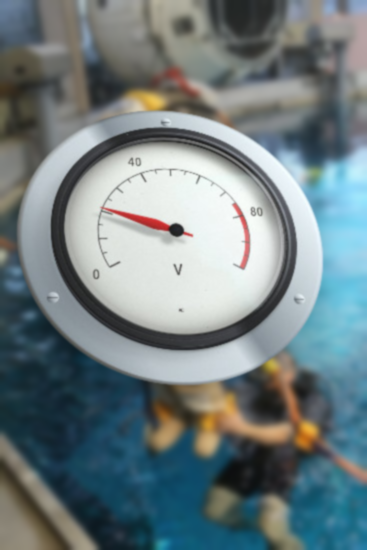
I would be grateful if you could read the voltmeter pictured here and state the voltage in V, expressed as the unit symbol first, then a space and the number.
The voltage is V 20
